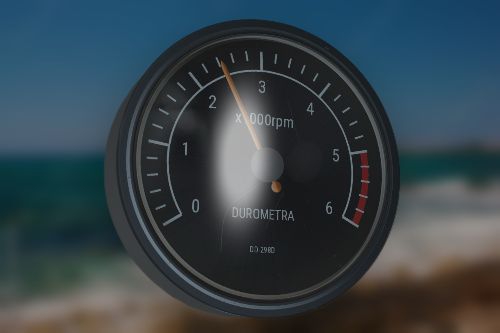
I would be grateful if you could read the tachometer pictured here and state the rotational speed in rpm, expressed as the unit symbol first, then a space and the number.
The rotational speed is rpm 2400
